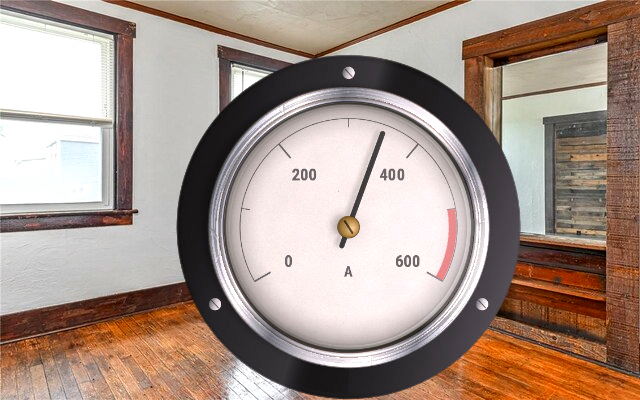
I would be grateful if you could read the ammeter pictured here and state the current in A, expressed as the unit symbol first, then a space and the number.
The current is A 350
